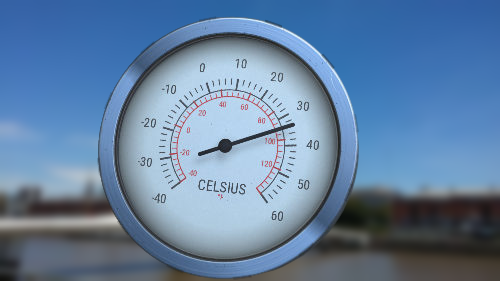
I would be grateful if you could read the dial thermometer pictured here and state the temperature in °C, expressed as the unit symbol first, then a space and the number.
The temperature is °C 34
